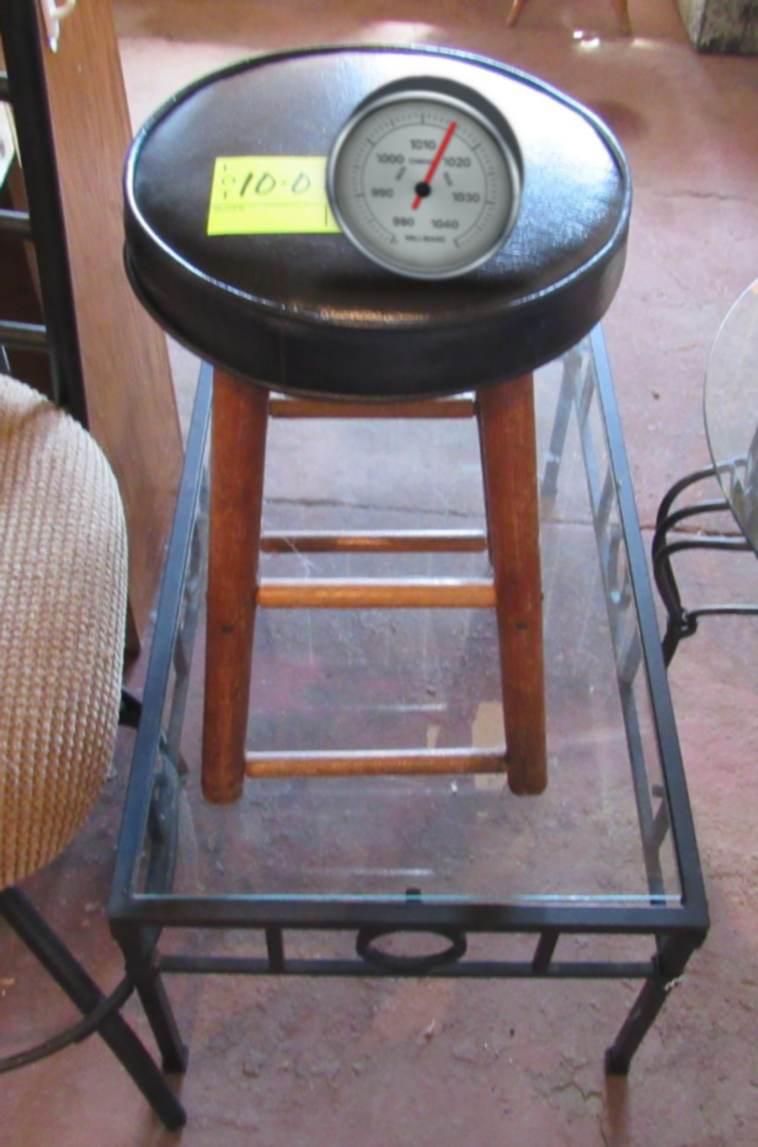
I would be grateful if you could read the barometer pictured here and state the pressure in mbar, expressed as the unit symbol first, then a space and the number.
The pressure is mbar 1015
